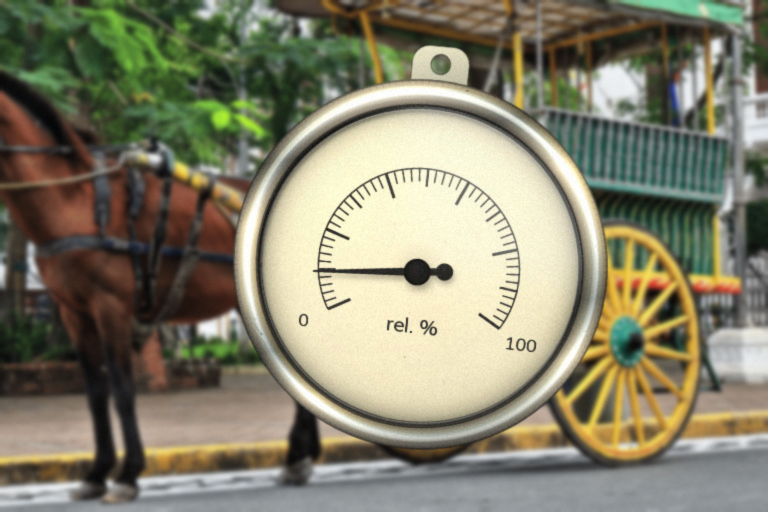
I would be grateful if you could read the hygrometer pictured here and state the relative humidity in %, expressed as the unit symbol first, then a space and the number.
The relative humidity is % 10
